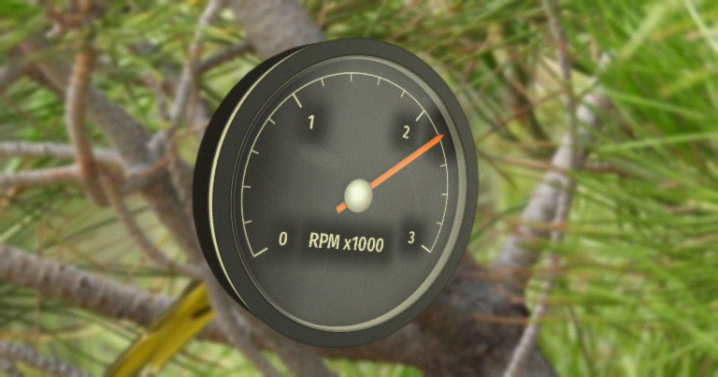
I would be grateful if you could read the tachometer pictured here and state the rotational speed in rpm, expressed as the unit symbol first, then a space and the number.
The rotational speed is rpm 2200
